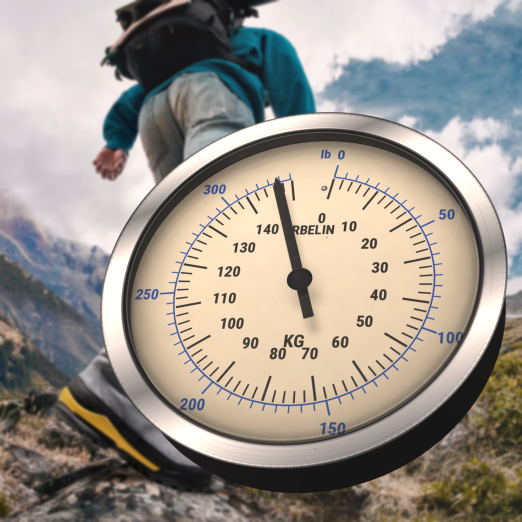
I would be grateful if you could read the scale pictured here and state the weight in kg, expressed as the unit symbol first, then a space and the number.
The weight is kg 147
